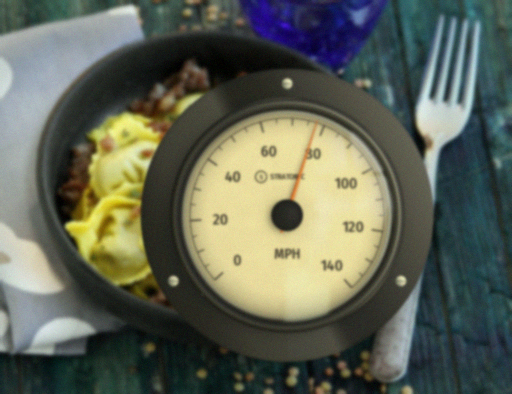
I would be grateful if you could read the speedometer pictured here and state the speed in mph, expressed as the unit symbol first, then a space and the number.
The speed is mph 77.5
